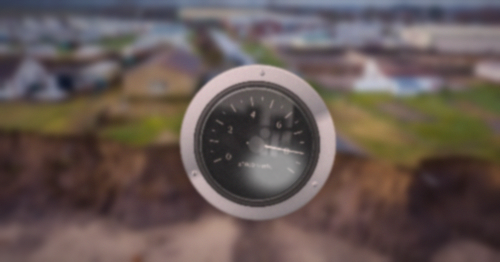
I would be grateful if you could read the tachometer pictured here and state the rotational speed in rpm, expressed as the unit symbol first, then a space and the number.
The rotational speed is rpm 8000
